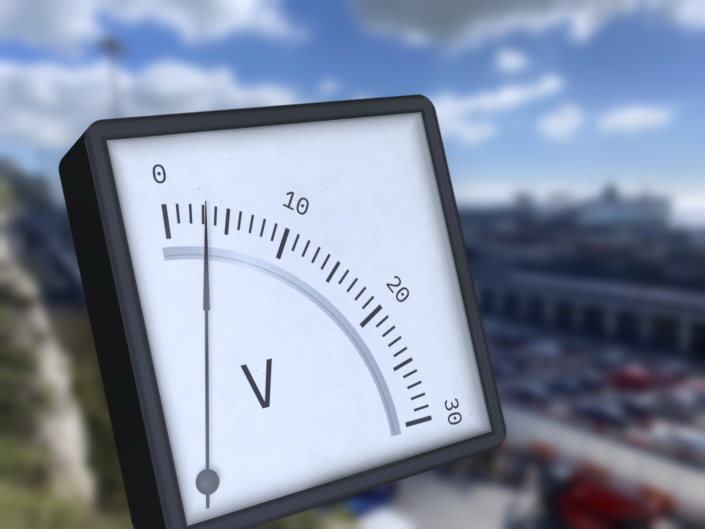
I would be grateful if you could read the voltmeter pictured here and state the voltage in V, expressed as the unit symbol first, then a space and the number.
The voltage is V 3
